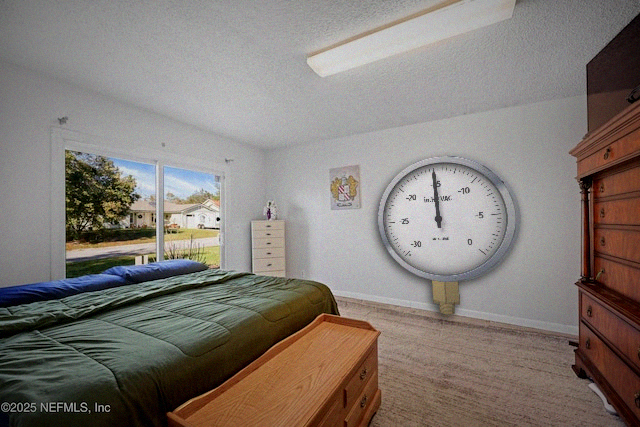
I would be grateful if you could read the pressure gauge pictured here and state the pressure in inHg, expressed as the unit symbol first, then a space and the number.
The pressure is inHg -15
